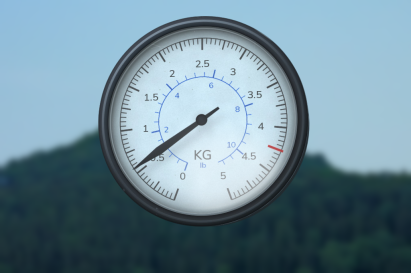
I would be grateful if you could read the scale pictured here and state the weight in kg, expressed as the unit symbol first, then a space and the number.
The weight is kg 0.55
